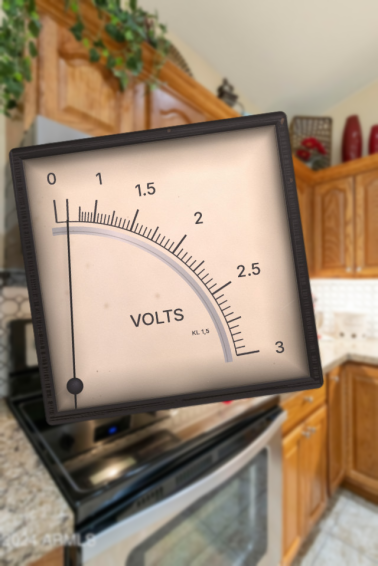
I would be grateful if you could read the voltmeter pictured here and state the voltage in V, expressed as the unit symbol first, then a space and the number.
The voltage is V 0.5
